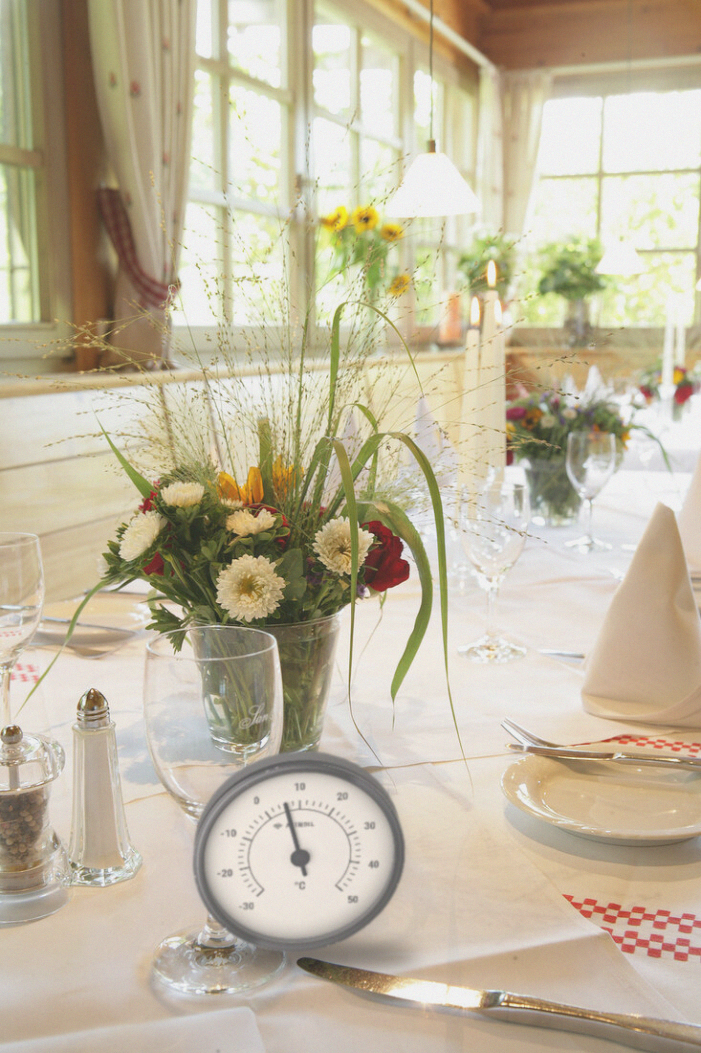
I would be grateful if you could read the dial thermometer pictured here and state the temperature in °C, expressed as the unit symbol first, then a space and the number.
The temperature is °C 6
